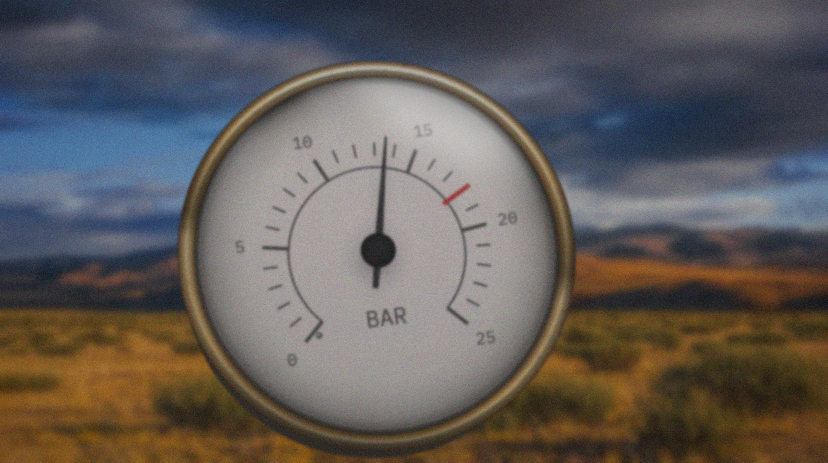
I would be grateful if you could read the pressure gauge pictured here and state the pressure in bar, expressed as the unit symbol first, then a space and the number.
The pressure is bar 13.5
